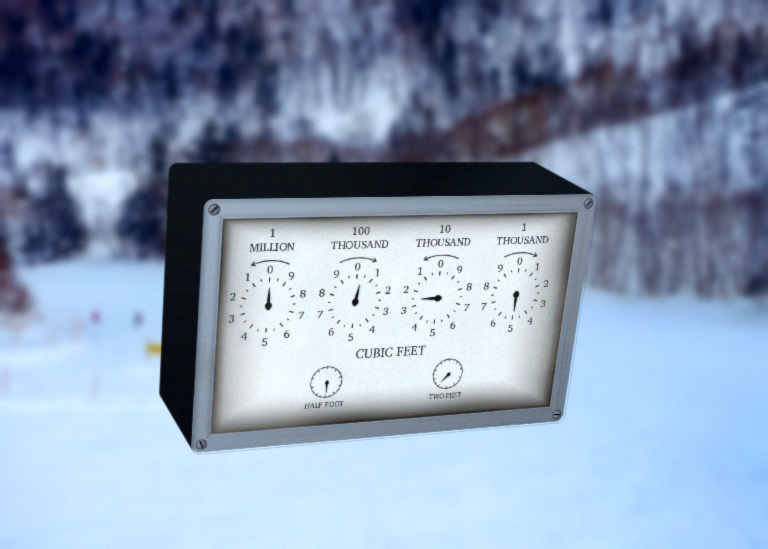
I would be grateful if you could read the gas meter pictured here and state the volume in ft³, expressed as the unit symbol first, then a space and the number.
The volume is ft³ 2500
